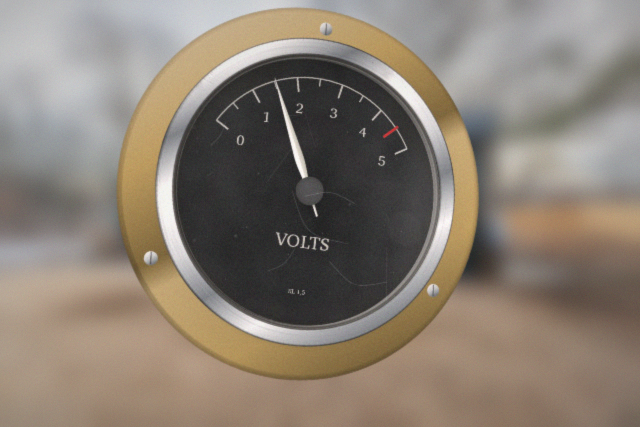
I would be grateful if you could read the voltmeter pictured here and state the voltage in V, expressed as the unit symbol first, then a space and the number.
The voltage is V 1.5
